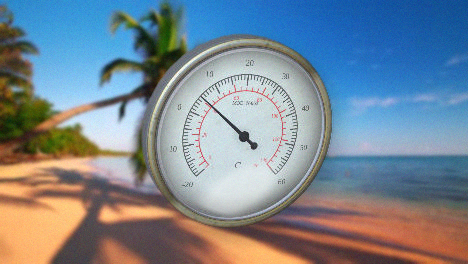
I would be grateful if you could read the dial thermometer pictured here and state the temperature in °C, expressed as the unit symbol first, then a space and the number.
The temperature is °C 5
